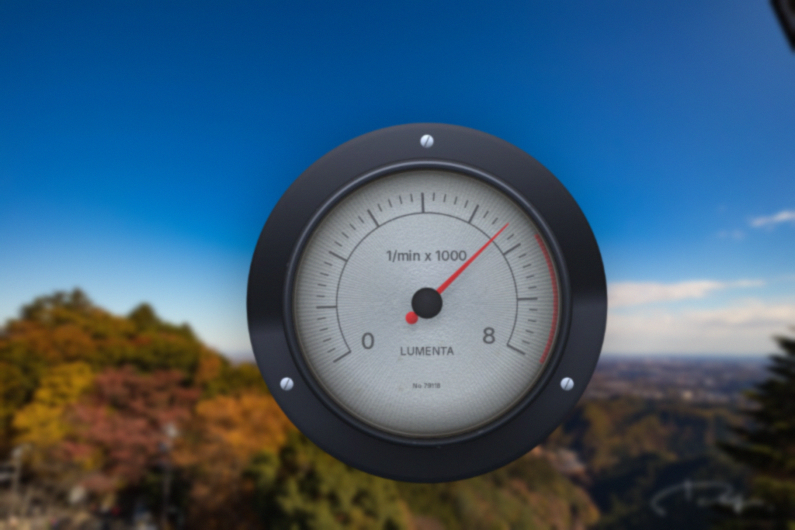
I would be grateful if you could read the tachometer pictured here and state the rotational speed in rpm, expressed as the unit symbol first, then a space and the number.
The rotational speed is rpm 5600
